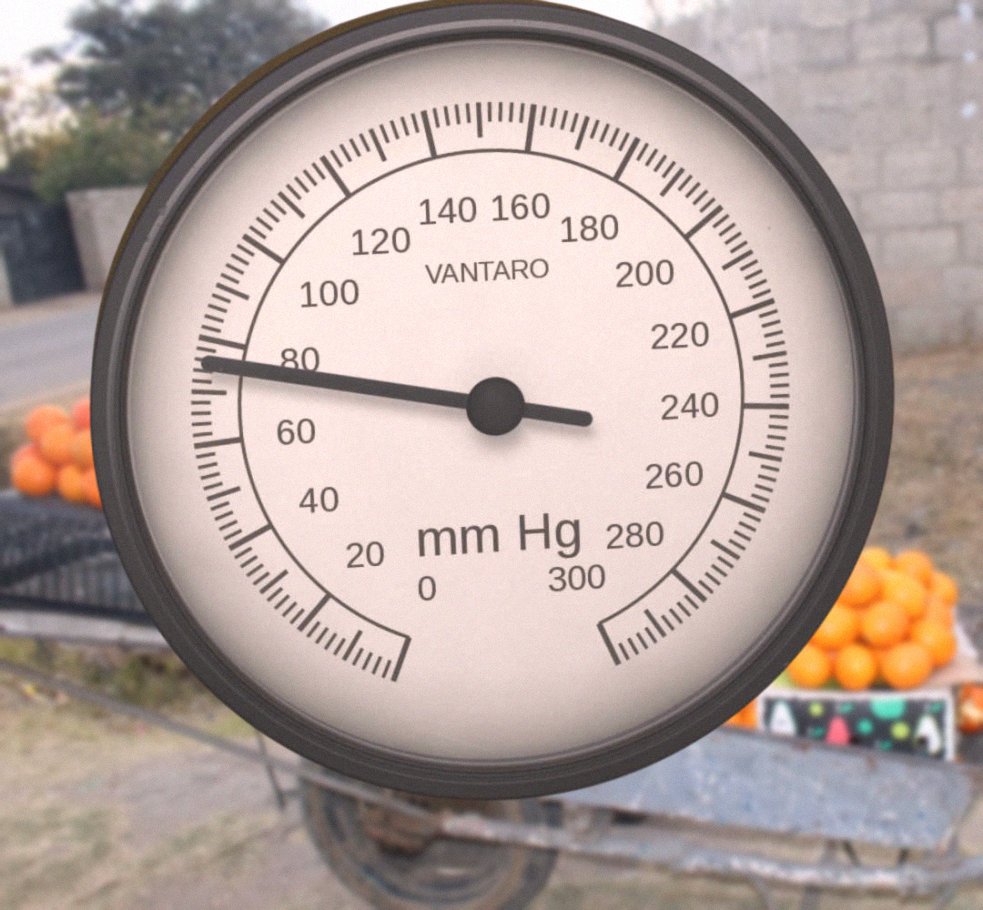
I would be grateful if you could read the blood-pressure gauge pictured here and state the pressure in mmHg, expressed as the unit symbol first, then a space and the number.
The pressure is mmHg 76
